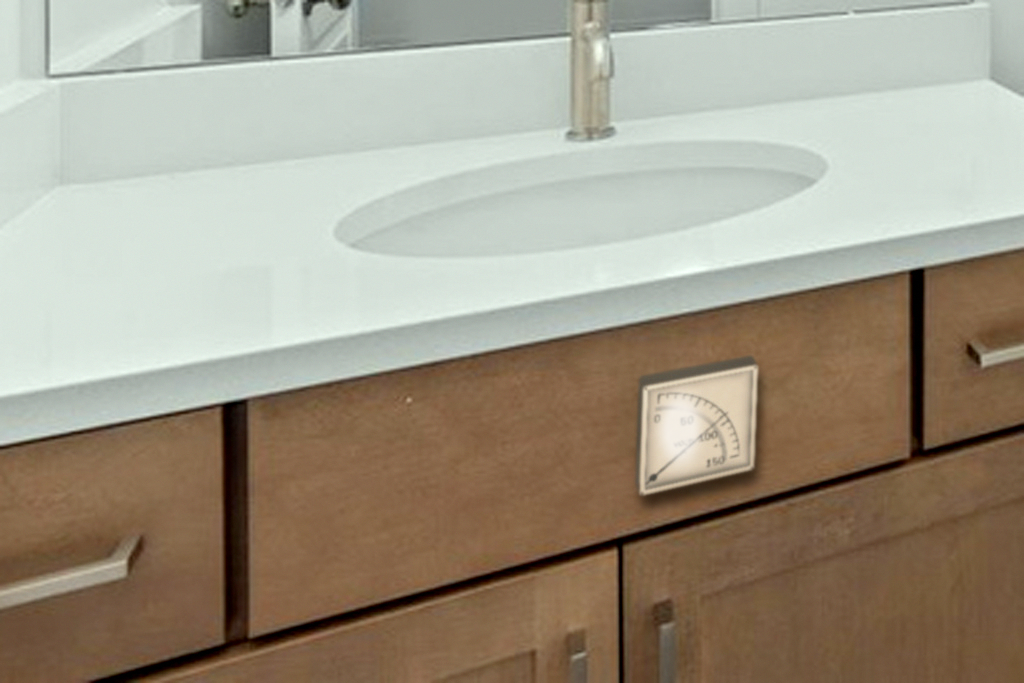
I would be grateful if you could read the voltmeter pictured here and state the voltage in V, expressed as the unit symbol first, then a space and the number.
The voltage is V 90
